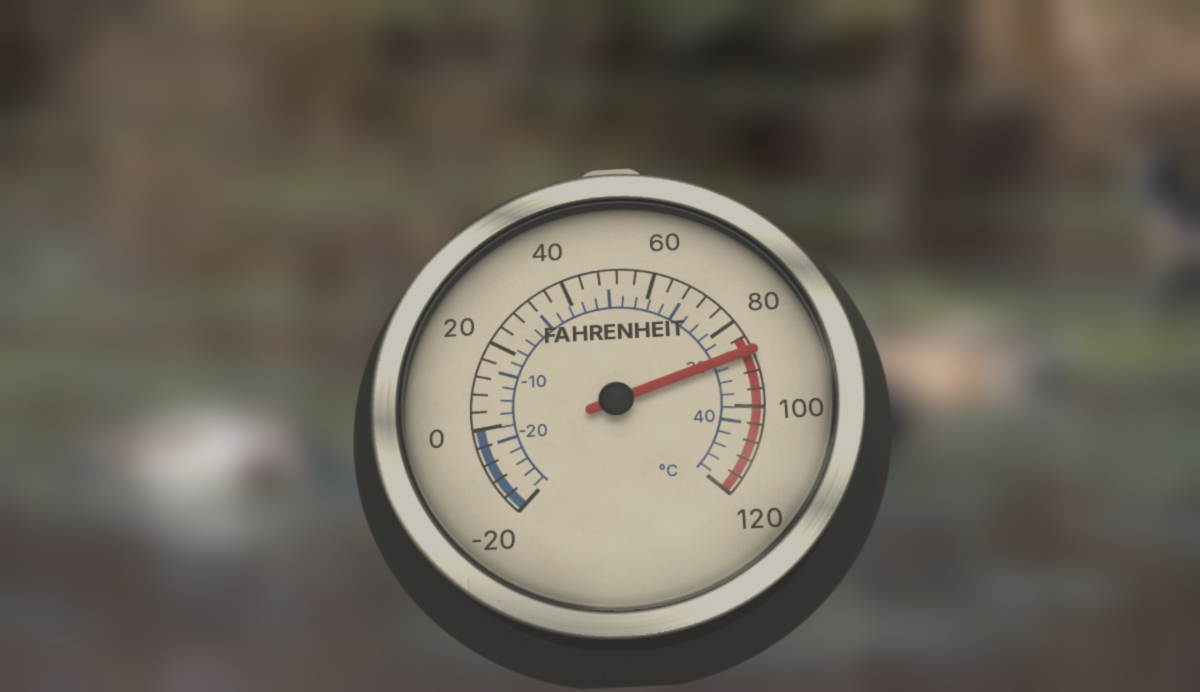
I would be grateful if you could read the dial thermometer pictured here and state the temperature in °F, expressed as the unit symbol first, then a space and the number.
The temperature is °F 88
